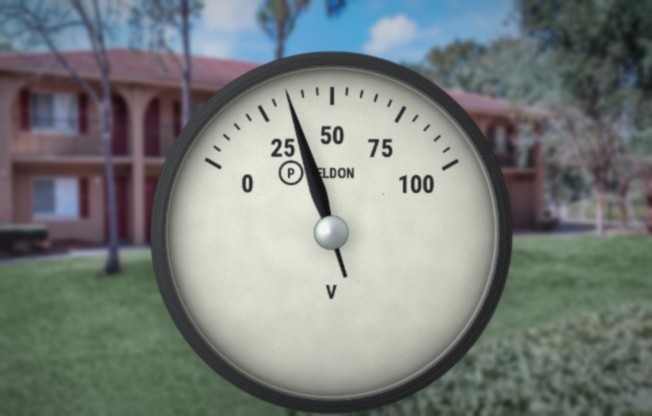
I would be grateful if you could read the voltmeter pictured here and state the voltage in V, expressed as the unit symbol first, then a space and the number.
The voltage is V 35
